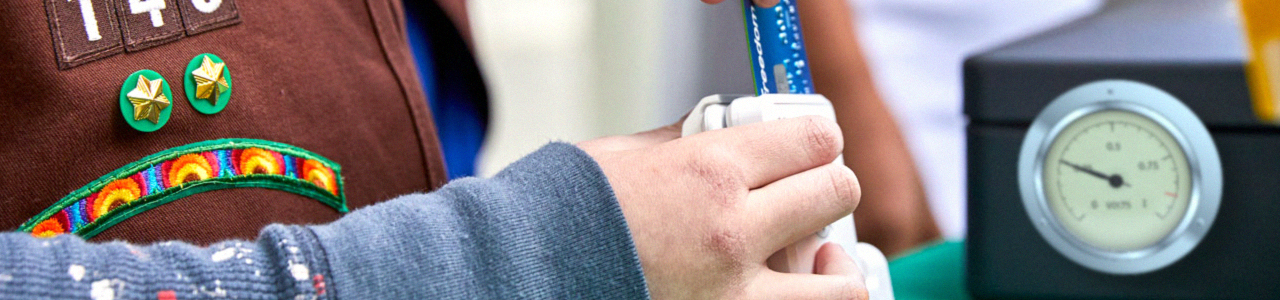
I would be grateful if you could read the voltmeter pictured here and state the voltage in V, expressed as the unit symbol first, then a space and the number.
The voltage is V 0.25
